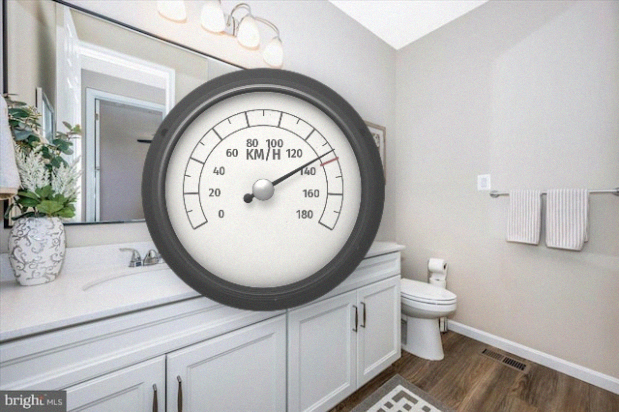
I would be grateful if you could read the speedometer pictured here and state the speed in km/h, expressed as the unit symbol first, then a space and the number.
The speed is km/h 135
